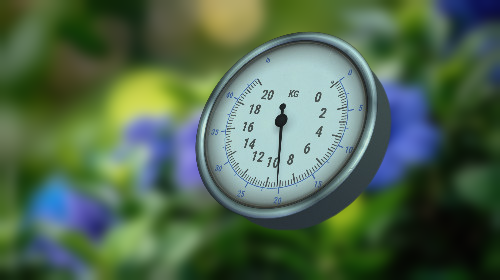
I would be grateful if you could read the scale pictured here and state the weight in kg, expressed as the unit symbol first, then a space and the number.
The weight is kg 9
